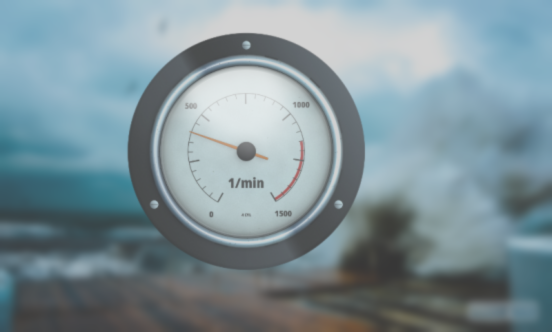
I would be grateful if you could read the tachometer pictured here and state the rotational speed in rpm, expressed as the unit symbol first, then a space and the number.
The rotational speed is rpm 400
